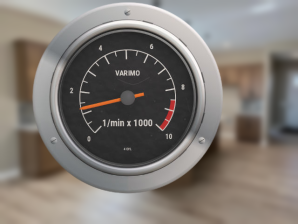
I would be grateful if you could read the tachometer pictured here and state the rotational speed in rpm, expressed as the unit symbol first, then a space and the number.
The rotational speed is rpm 1250
